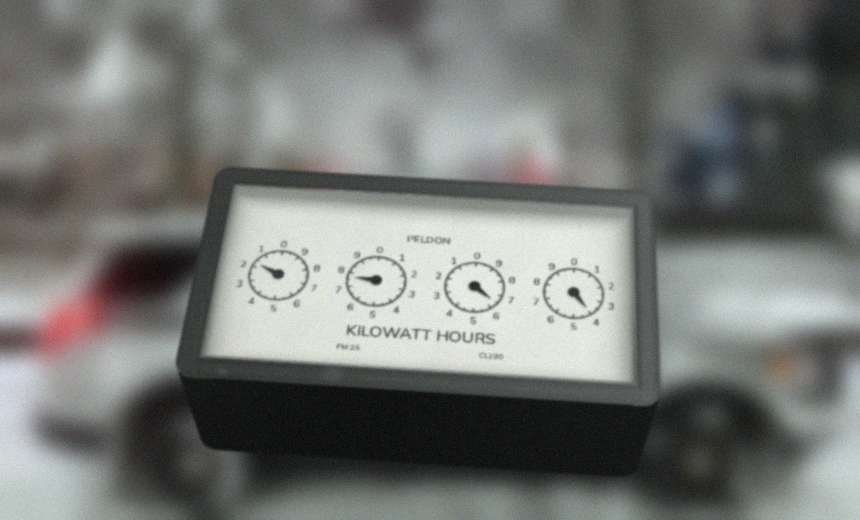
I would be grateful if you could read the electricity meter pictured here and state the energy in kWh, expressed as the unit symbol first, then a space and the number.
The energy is kWh 1764
